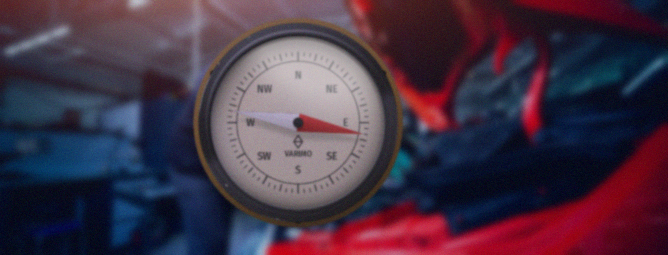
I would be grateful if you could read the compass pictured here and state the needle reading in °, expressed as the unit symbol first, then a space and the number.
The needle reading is ° 100
